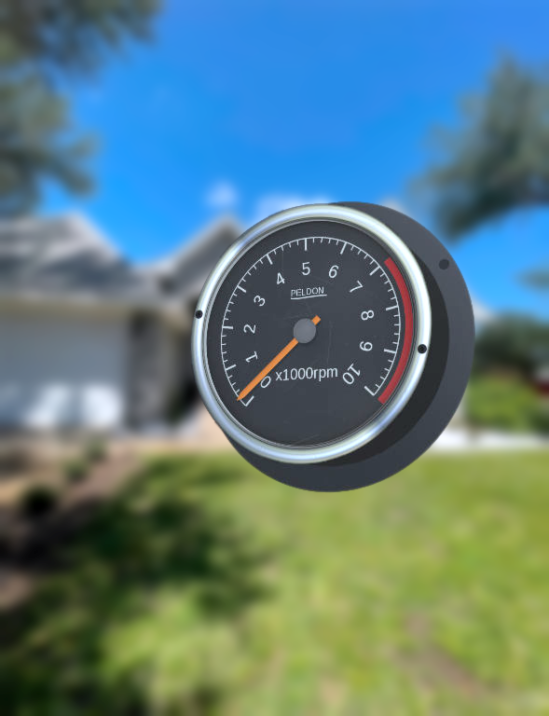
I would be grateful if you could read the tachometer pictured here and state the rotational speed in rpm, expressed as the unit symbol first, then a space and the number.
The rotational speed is rpm 200
